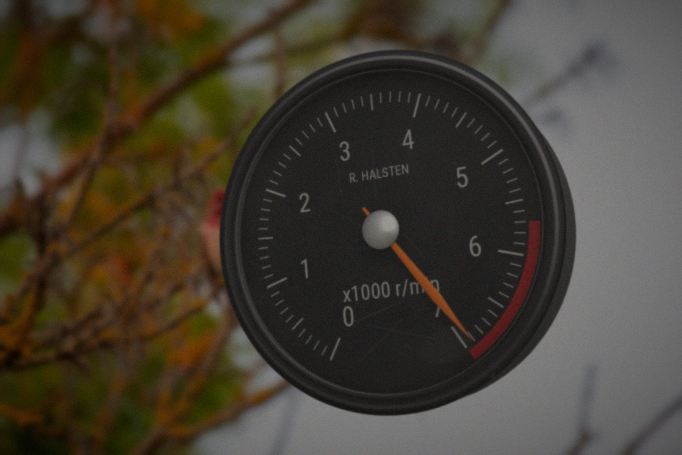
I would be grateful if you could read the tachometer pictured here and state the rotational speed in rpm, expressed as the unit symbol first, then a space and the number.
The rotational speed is rpm 6900
